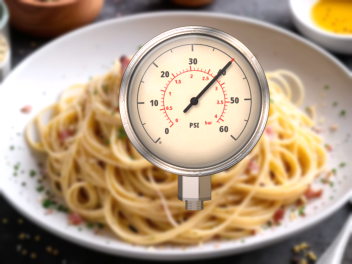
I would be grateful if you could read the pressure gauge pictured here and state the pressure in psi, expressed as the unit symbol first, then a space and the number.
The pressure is psi 40
